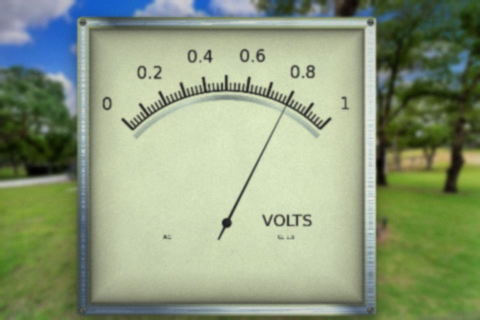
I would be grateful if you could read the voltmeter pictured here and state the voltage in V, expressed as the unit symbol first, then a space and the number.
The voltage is V 0.8
